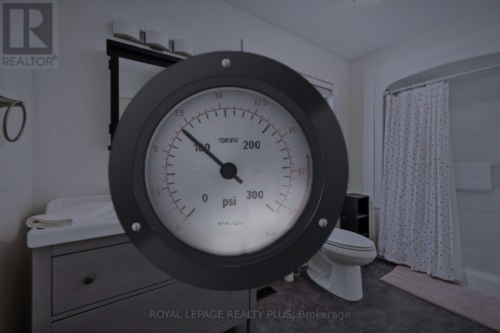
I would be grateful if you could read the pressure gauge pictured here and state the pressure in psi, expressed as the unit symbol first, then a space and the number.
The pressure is psi 100
